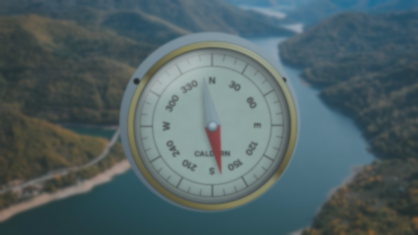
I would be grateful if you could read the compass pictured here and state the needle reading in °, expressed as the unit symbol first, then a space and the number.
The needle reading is ° 170
